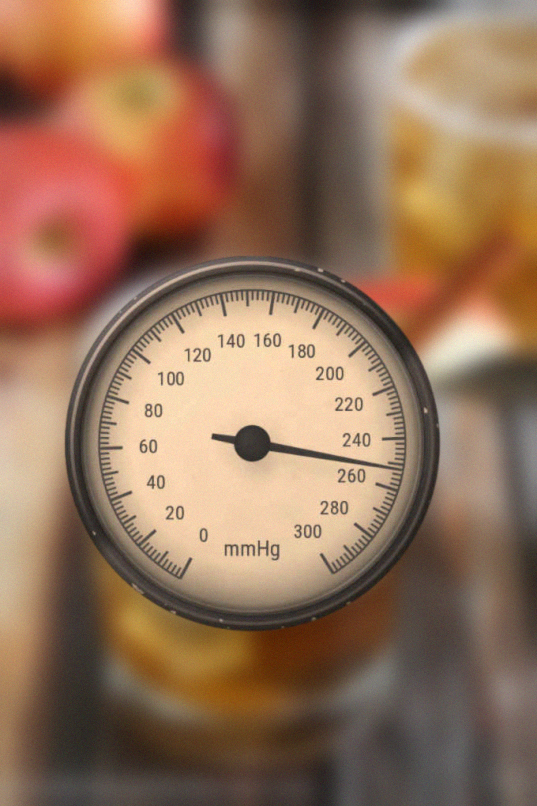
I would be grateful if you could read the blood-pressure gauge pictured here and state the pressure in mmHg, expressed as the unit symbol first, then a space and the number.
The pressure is mmHg 252
